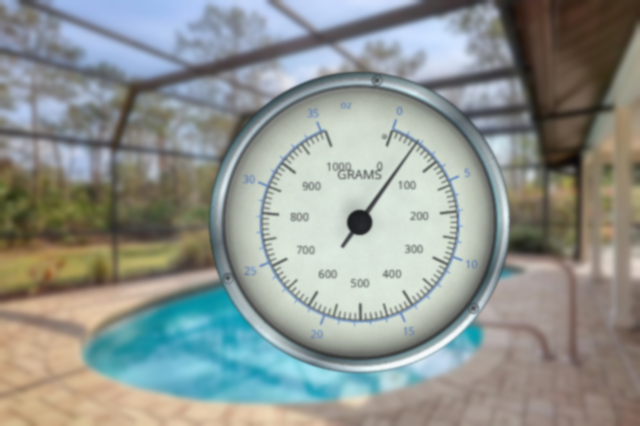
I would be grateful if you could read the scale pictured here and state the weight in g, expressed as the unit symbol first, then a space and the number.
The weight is g 50
